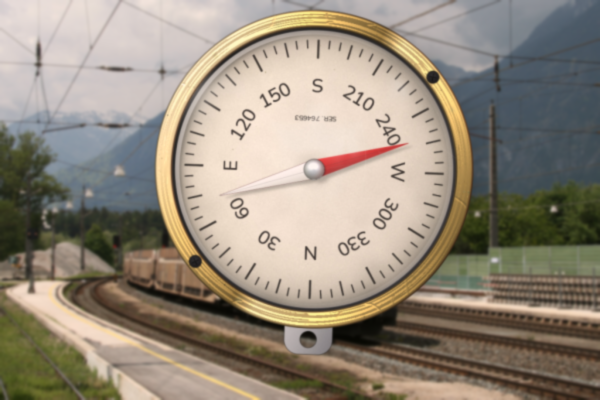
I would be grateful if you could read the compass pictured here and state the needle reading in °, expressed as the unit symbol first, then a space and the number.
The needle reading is ° 252.5
